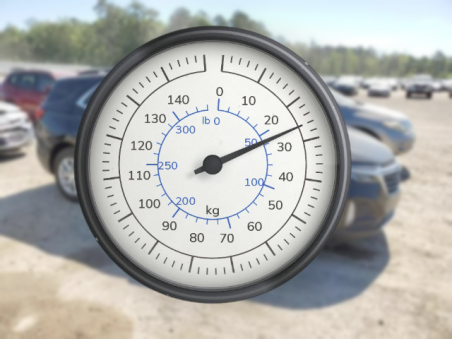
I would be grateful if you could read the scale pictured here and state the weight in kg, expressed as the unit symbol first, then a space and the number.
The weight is kg 26
